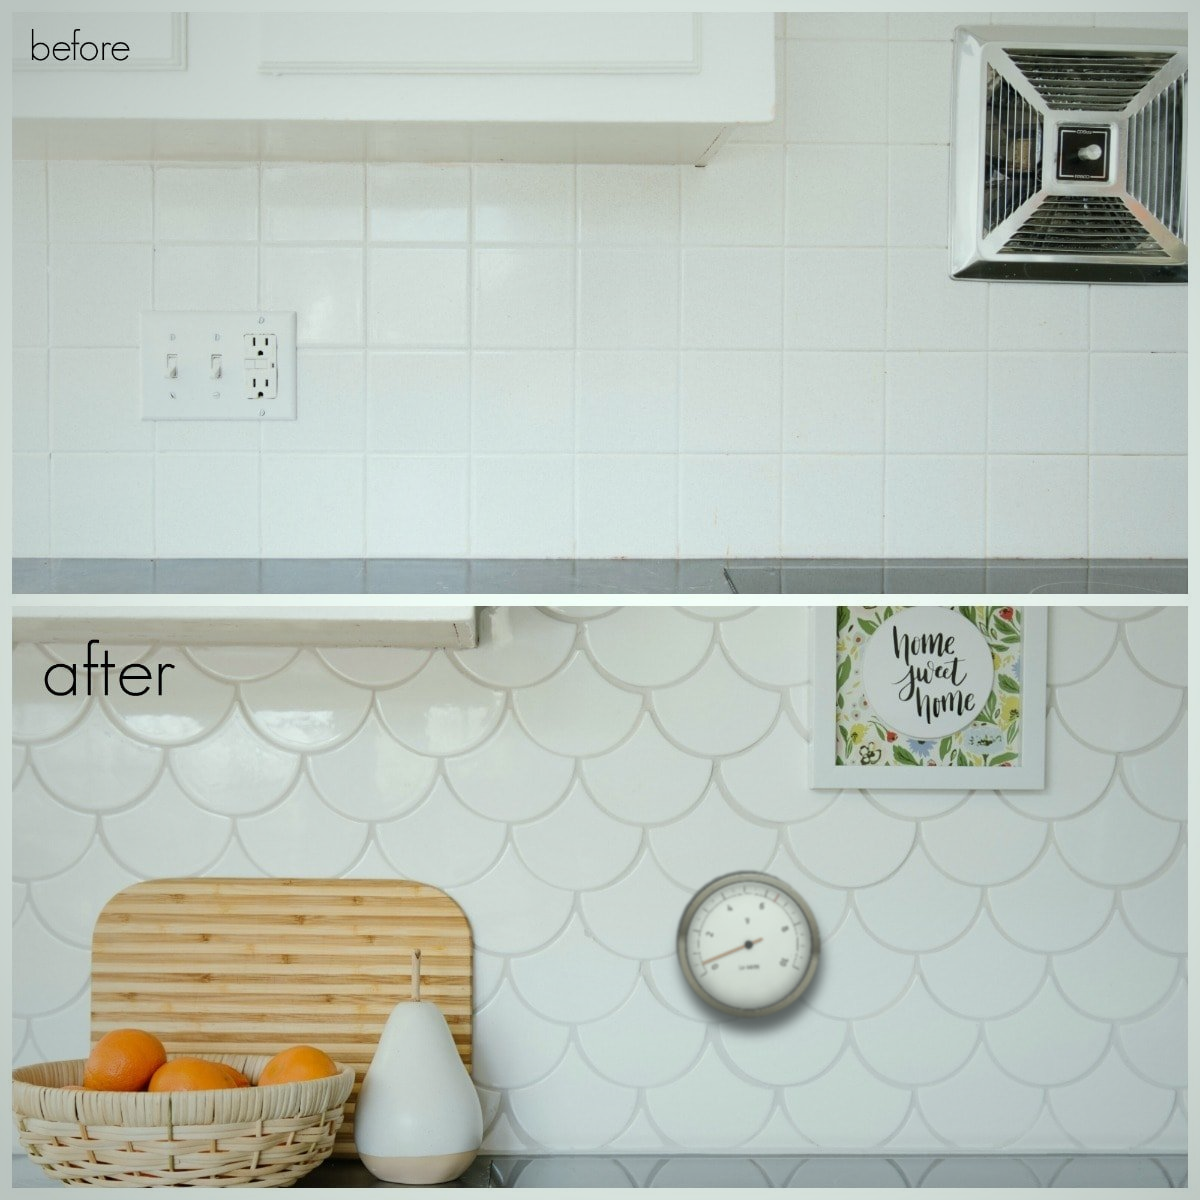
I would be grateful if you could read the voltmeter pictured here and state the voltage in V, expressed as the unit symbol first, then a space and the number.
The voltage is V 0.5
